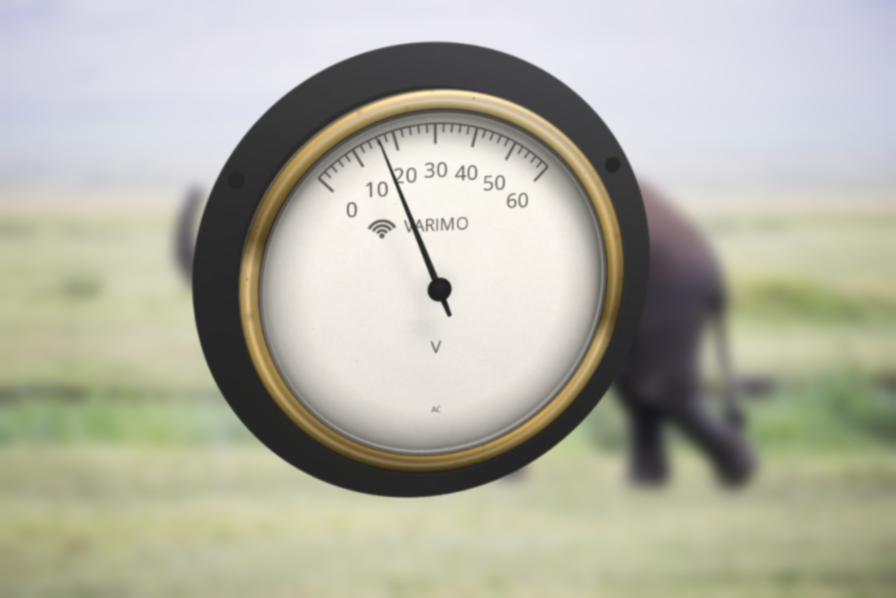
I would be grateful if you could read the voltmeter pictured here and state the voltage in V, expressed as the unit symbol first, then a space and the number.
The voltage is V 16
